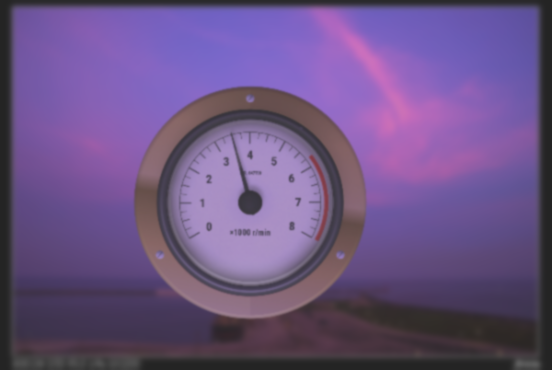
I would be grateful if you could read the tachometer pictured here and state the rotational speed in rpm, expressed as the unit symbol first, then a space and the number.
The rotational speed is rpm 3500
